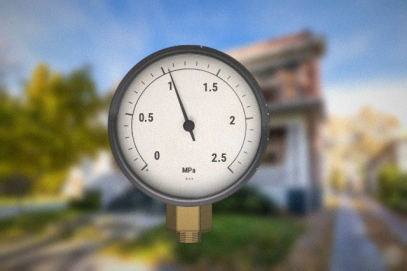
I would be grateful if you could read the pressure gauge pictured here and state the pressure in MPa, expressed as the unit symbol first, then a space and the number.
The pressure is MPa 1.05
